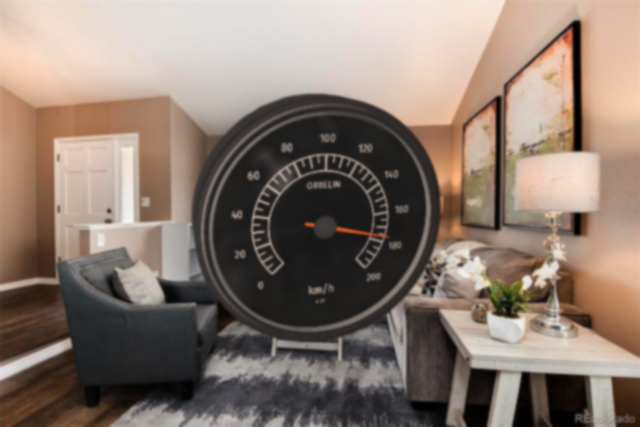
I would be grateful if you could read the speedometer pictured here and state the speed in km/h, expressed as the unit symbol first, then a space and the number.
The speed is km/h 175
